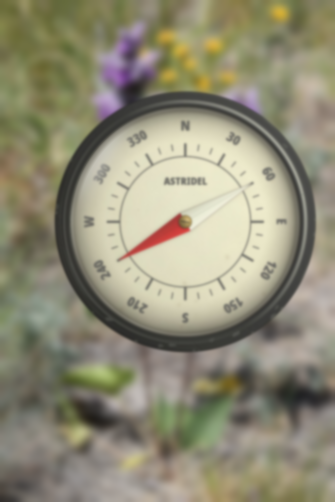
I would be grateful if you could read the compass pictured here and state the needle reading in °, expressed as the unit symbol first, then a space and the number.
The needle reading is ° 240
